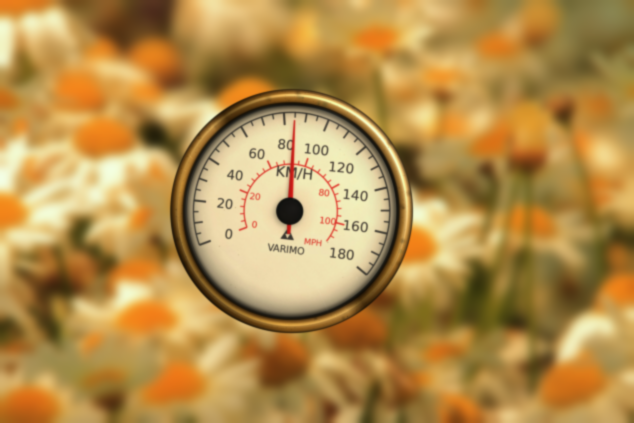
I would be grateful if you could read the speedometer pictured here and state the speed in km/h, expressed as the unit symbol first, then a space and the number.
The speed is km/h 85
